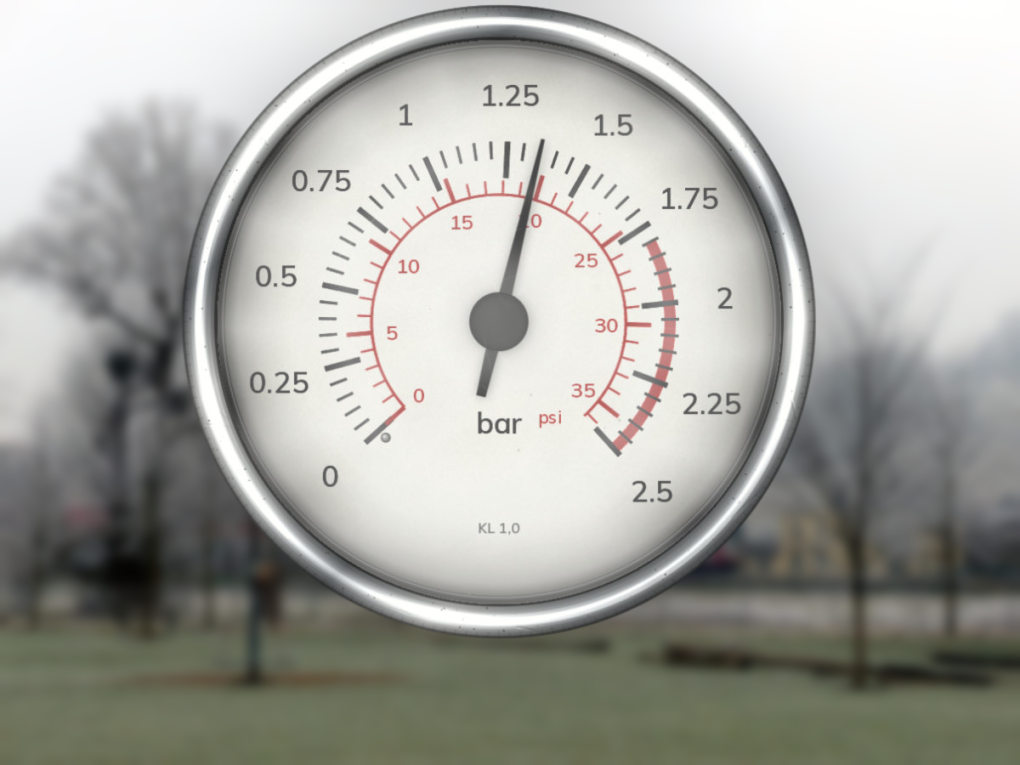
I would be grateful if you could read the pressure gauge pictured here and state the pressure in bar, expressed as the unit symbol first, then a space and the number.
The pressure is bar 1.35
